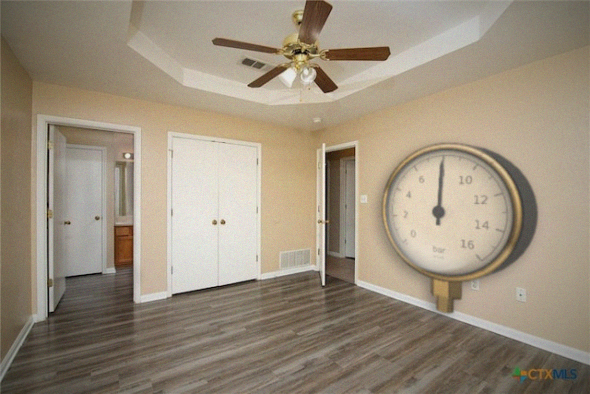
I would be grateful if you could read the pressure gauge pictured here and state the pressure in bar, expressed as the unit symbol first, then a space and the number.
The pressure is bar 8
